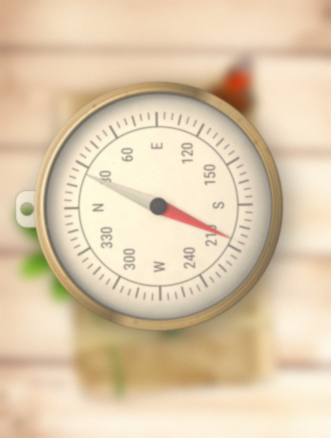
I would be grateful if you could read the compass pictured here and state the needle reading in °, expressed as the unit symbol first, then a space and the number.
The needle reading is ° 205
